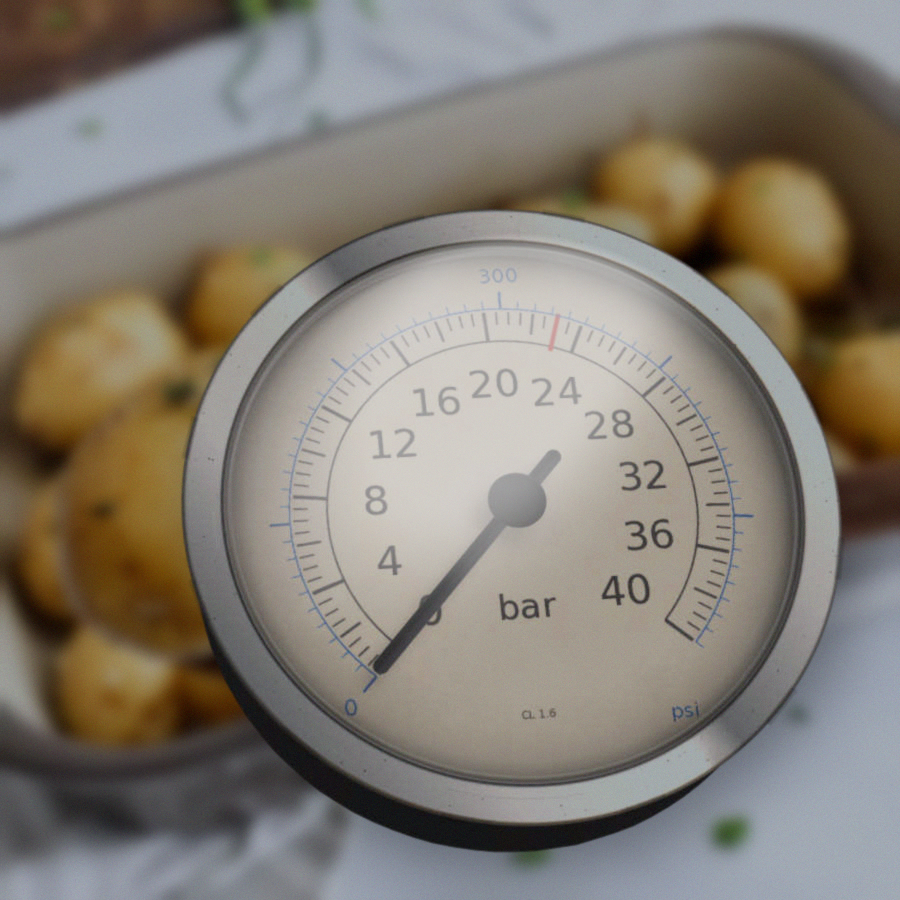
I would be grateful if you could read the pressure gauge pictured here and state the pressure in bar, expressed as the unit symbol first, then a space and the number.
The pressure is bar 0
